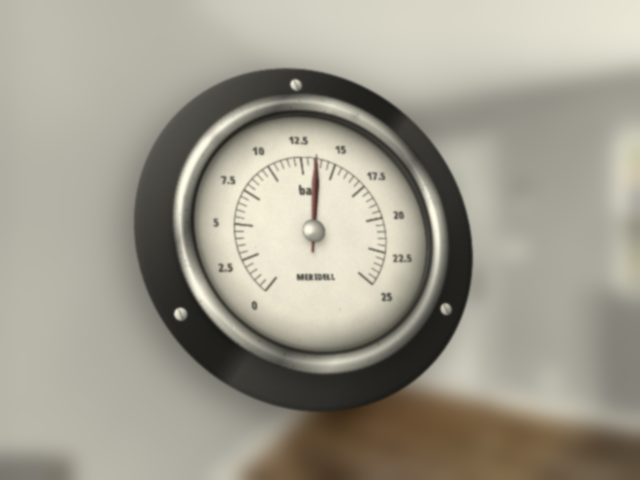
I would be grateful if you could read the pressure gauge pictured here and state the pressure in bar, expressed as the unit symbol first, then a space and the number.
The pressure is bar 13.5
